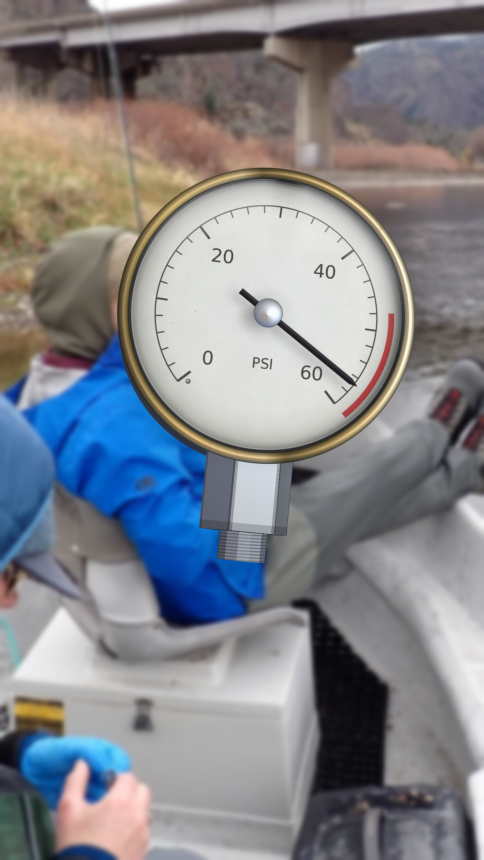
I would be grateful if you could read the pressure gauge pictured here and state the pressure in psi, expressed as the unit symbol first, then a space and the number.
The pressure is psi 57
